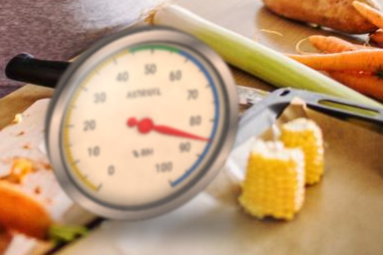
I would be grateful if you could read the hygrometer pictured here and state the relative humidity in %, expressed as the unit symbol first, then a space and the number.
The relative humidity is % 85
